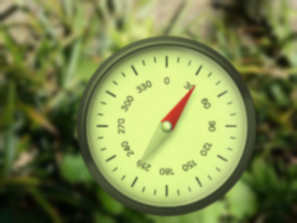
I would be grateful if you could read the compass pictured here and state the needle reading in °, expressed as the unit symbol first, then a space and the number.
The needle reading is ° 35
